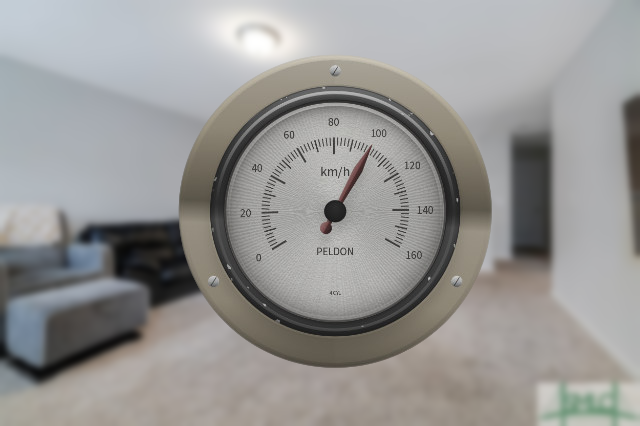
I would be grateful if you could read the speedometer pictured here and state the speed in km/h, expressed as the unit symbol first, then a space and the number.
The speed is km/h 100
